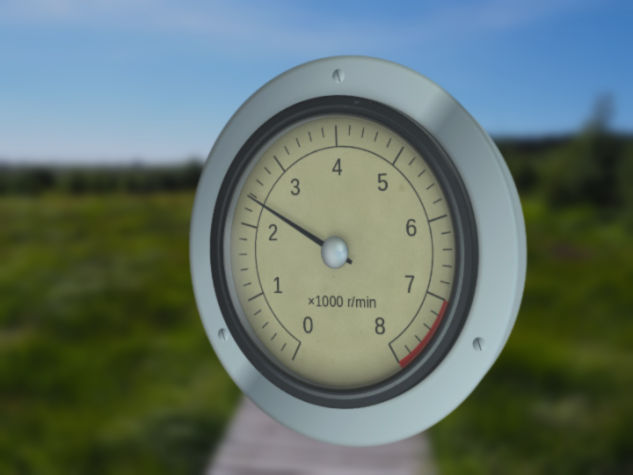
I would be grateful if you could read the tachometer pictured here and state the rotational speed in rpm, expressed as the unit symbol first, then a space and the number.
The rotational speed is rpm 2400
